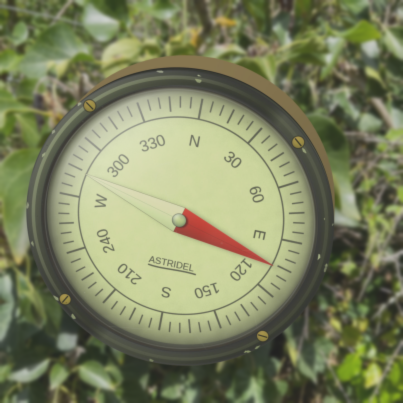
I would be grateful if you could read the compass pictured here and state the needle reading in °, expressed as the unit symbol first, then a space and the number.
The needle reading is ° 105
